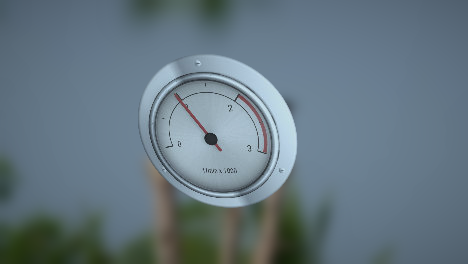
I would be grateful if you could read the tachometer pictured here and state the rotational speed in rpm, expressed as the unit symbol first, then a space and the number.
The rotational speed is rpm 1000
